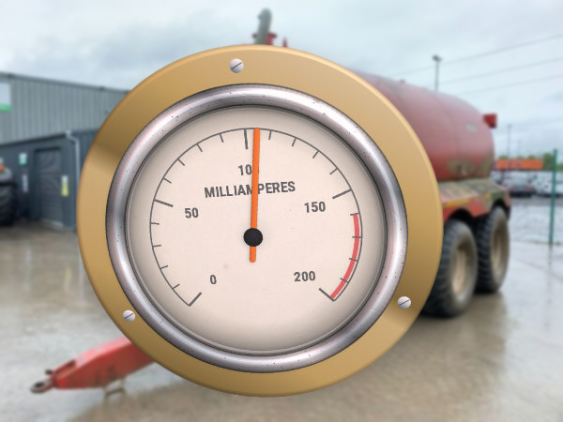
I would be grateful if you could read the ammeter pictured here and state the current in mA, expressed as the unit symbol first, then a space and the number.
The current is mA 105
